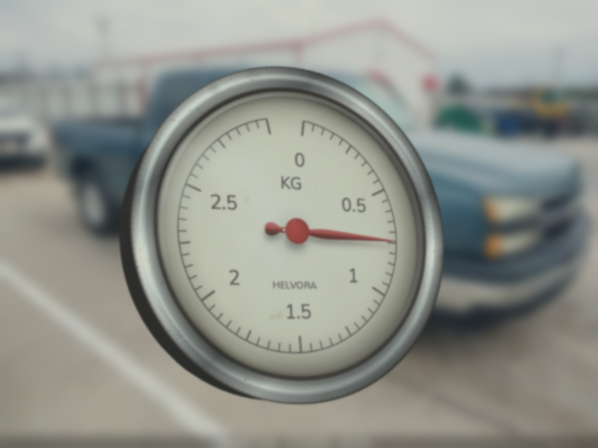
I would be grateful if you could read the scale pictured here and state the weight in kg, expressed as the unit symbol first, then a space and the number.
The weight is kg 0.75
